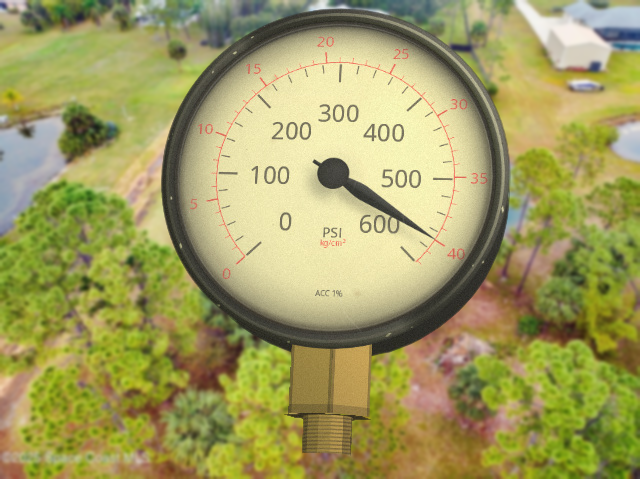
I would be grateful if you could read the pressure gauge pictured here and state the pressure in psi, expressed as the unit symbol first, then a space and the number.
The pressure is psi 570
